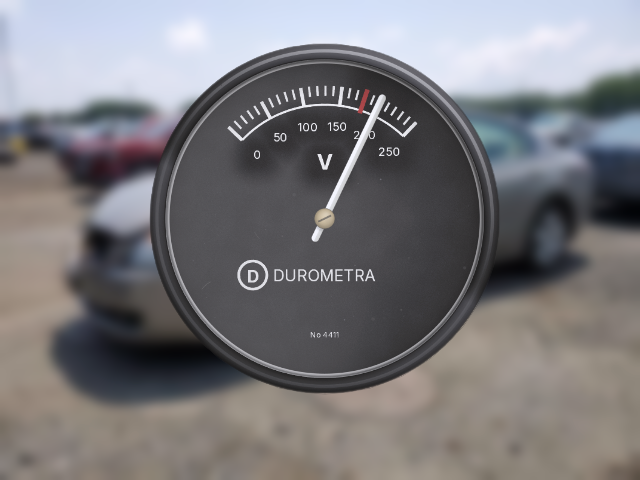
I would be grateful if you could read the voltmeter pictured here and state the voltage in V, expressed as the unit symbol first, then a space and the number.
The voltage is V 200
